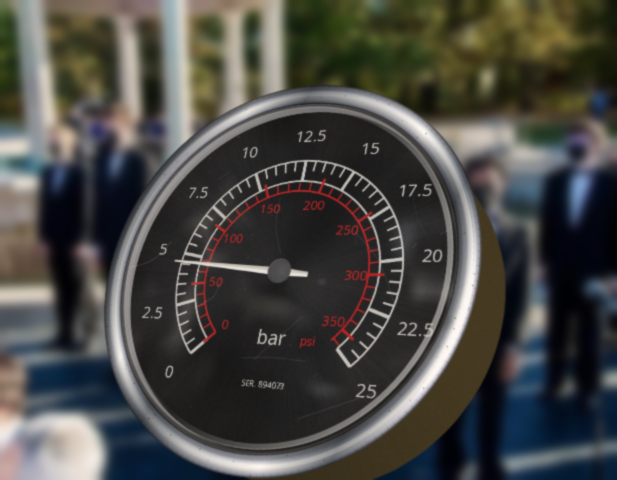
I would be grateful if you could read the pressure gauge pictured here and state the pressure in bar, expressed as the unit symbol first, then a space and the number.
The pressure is bar 4.5
